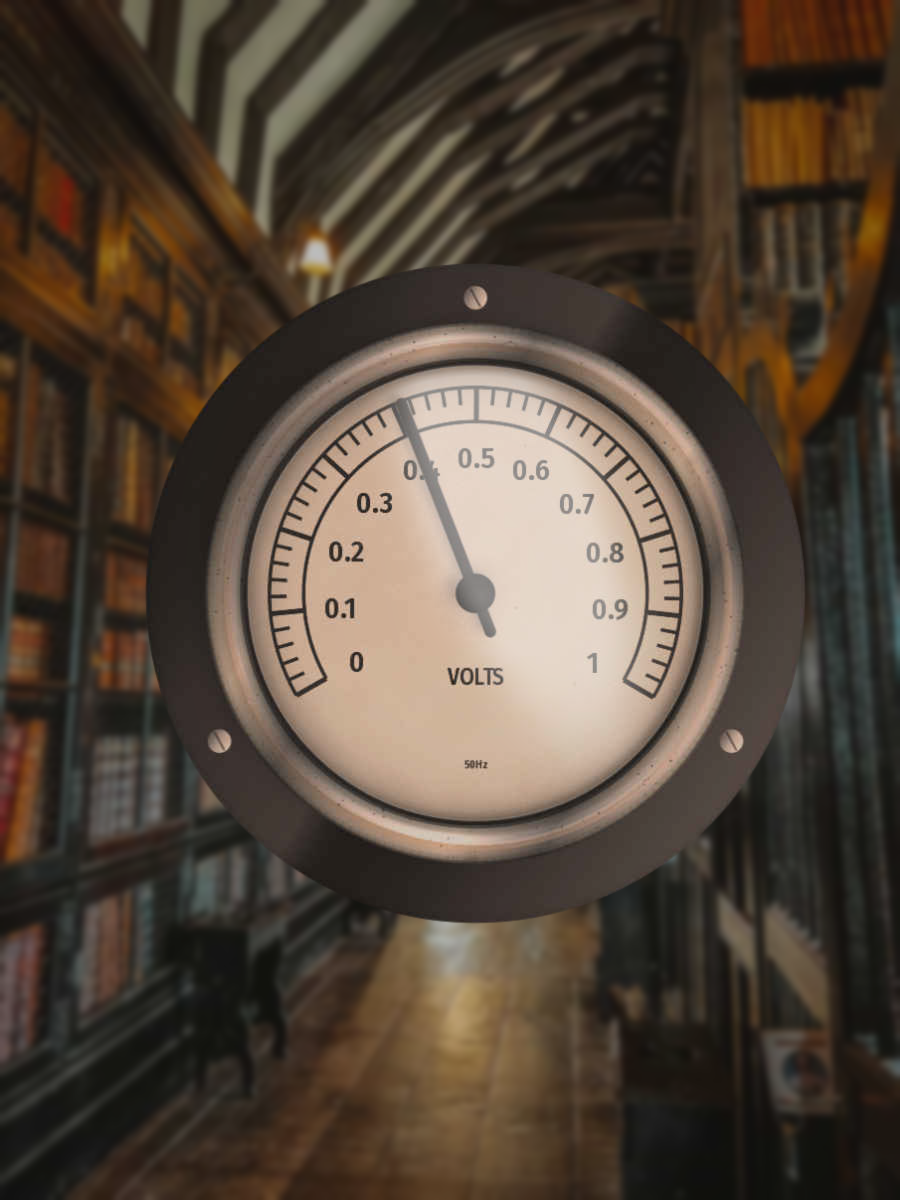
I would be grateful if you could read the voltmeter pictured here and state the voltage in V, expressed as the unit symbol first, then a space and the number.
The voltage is V 0.41
